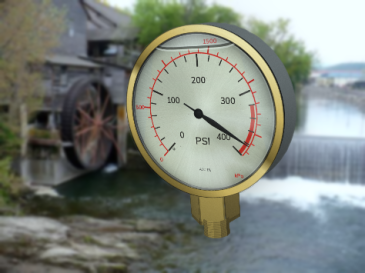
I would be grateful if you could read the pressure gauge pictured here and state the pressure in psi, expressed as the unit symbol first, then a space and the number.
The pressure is psi 380
